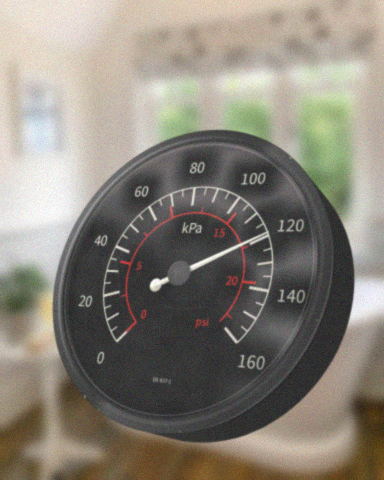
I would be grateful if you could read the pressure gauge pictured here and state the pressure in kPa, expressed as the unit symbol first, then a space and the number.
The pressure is kPa 120
